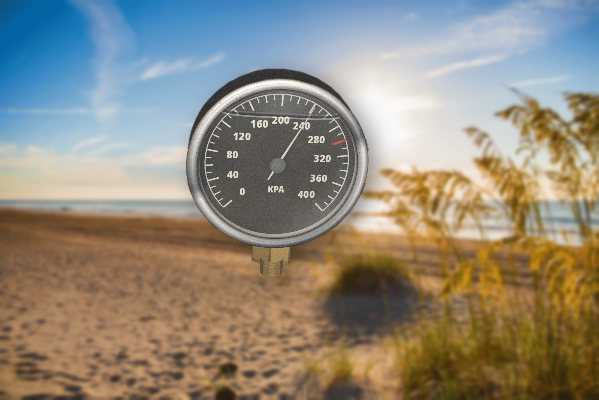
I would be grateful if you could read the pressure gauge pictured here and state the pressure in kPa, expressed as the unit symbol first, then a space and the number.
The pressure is kPa 240
